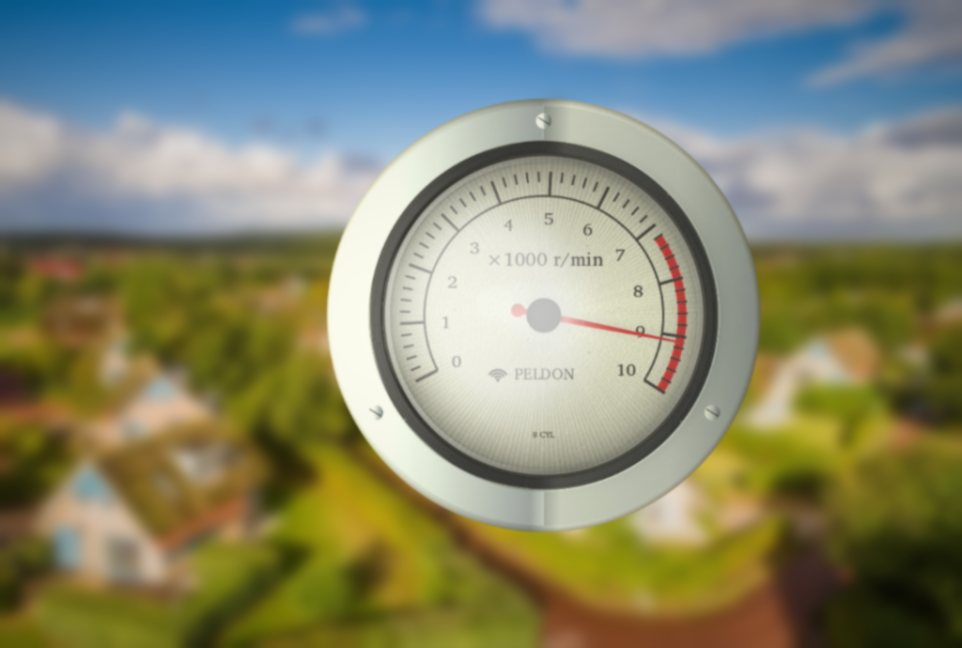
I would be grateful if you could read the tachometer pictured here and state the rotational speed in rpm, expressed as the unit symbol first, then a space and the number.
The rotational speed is rpm 9100
